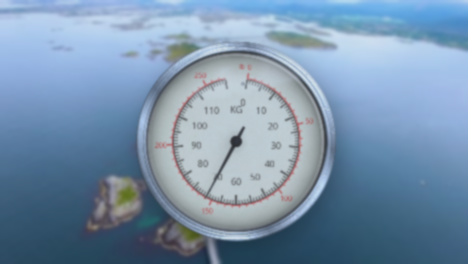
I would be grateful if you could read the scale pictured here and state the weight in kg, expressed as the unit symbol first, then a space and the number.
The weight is kg 70
